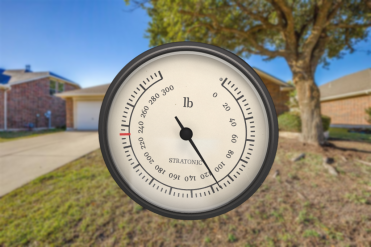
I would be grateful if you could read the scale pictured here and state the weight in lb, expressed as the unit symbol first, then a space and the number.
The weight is lb 112
